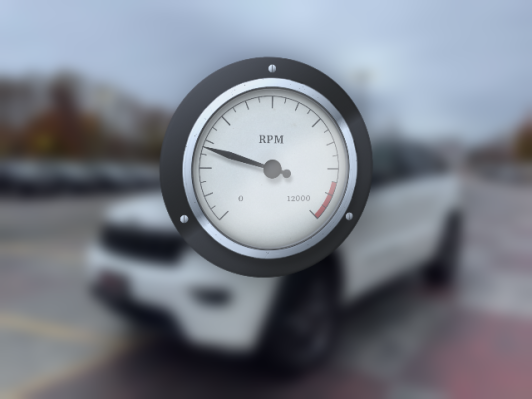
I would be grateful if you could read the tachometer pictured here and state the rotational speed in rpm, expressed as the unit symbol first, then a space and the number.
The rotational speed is rpm 2750
